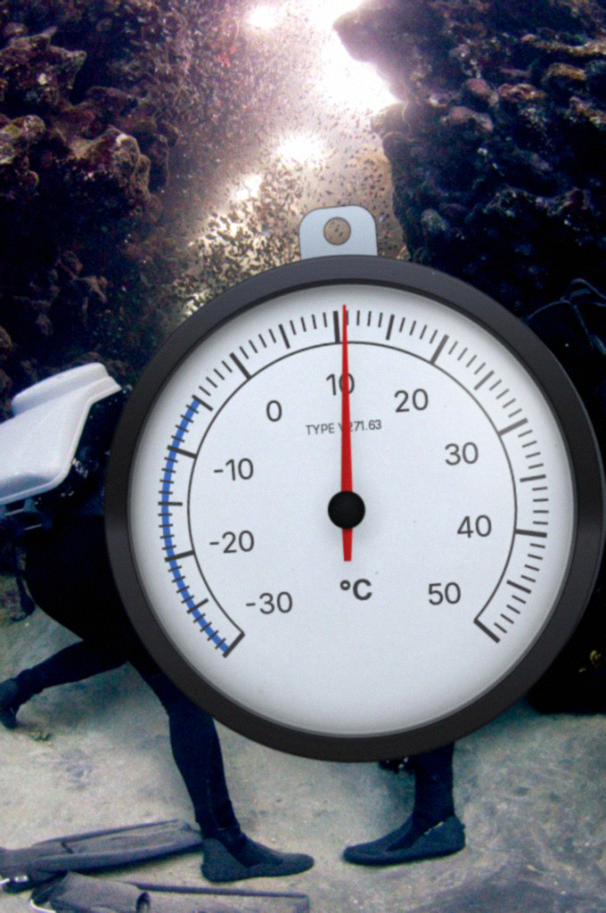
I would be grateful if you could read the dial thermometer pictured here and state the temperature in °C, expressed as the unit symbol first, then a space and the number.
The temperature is °C 11
